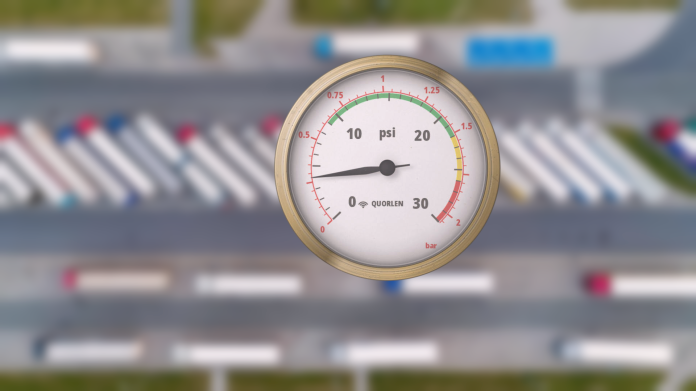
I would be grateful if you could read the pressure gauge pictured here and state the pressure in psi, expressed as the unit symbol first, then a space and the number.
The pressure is psi 4
